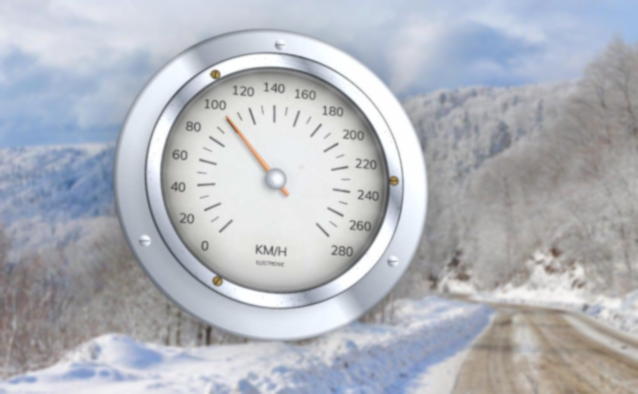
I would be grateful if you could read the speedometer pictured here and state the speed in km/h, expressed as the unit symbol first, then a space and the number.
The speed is km/h 100
